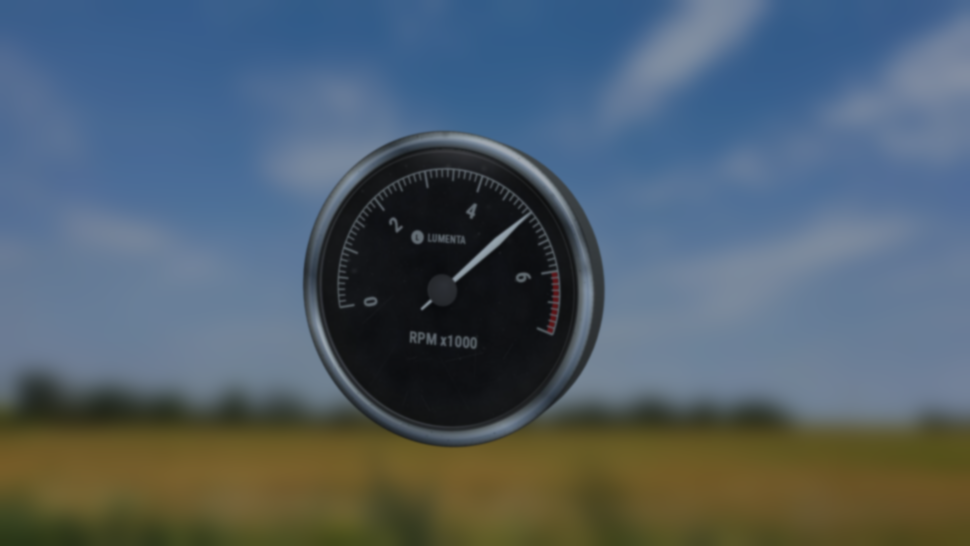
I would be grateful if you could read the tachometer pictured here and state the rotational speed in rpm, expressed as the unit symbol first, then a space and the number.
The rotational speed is rpm 5000
